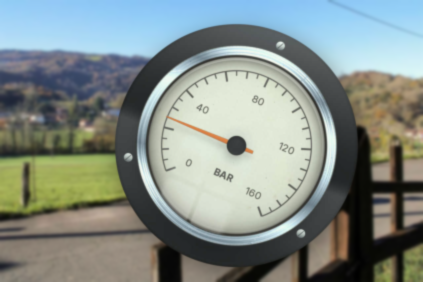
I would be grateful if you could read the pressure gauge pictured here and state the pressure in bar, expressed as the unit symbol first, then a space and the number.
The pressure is bar 25
